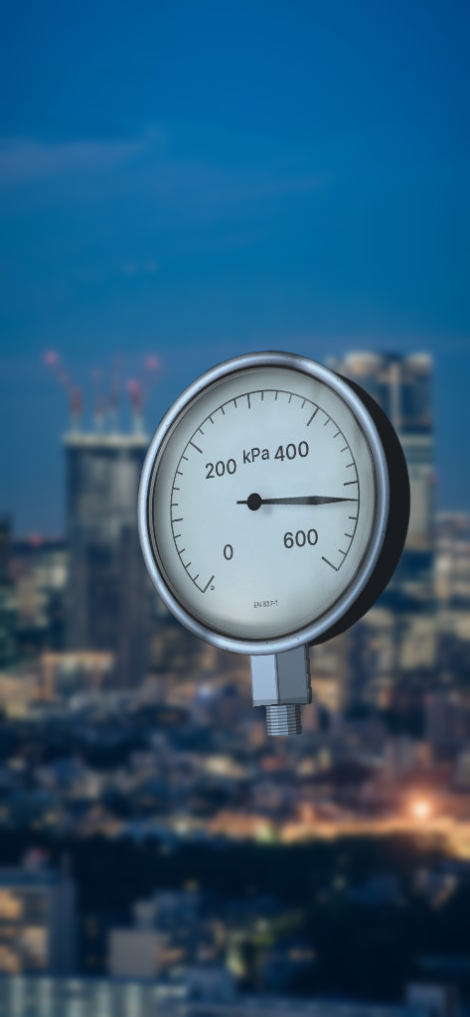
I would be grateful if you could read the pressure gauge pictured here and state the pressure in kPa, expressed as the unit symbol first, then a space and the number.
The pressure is kPa 520
